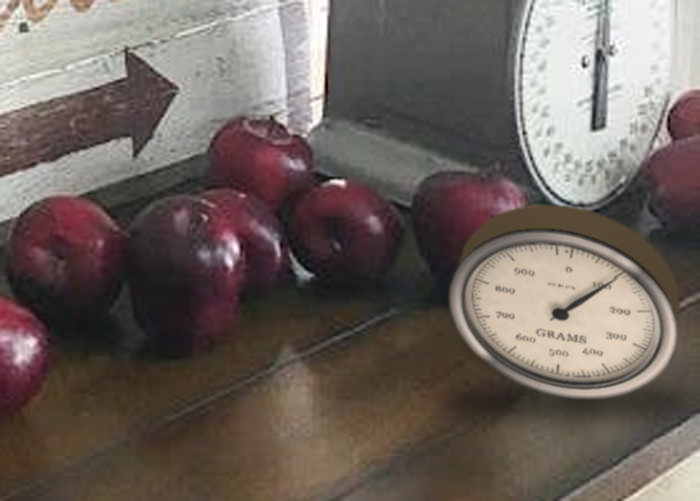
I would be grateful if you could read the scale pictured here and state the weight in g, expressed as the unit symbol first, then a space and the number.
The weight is g 100
